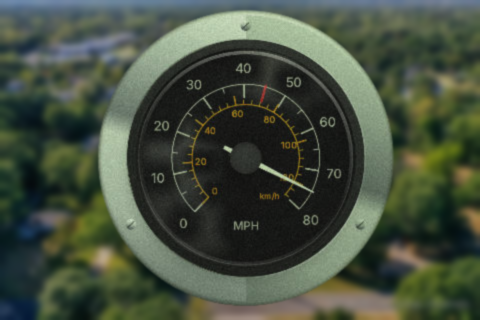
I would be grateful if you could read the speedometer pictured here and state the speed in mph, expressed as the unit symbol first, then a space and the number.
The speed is mph 75
